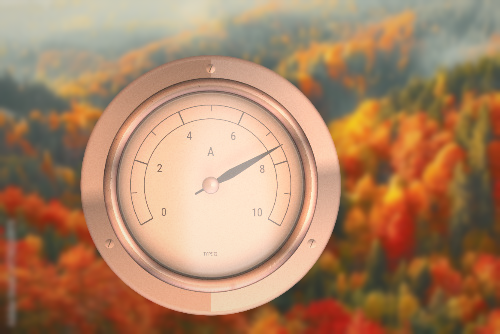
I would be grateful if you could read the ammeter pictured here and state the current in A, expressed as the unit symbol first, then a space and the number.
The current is A 7.5
